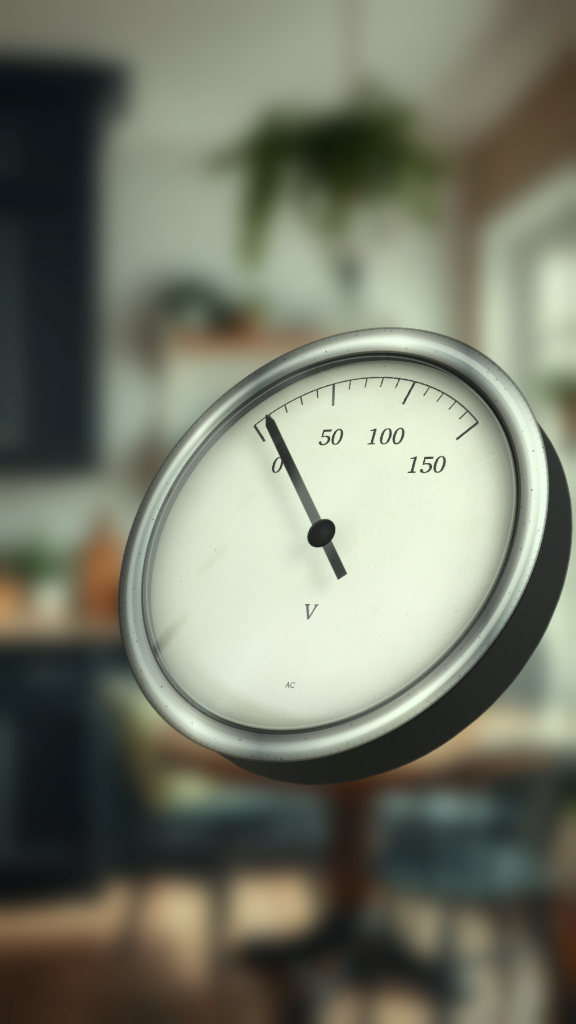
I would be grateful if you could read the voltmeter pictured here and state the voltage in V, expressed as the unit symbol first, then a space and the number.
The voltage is V 10
